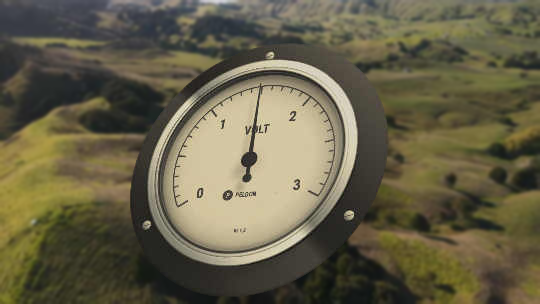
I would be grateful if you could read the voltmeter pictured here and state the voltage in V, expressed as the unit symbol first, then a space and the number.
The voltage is V 1.5
